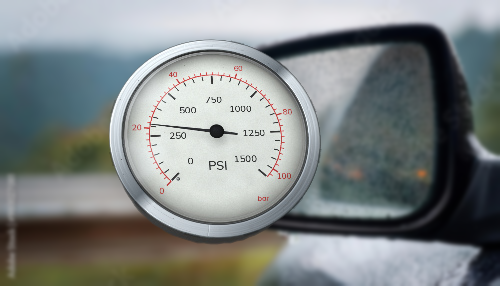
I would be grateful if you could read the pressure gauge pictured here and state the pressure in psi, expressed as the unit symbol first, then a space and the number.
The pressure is psi 300
